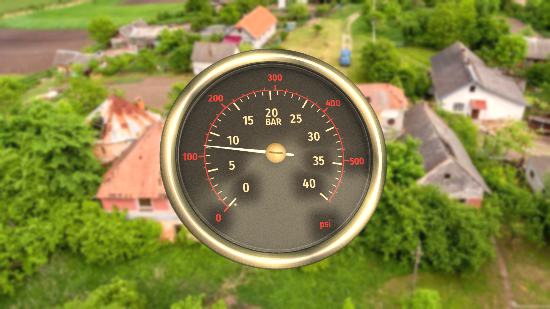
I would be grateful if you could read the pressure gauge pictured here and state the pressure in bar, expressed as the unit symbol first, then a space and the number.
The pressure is bar 8
